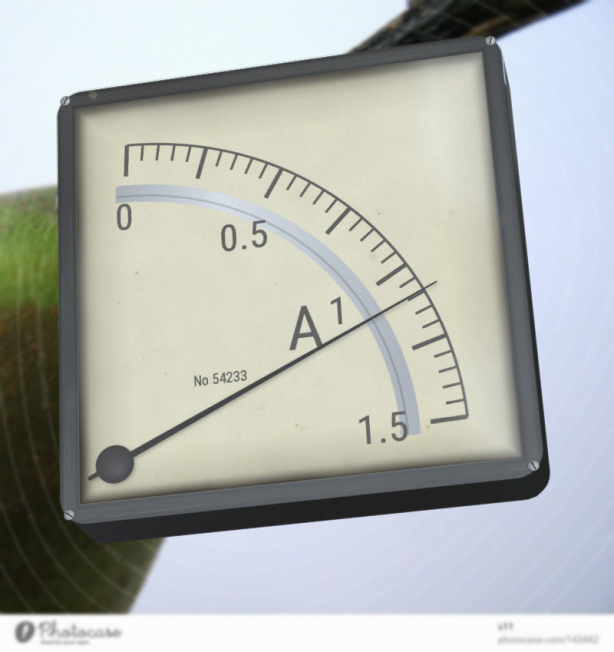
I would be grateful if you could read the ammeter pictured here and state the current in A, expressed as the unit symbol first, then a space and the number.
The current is A 1.1
